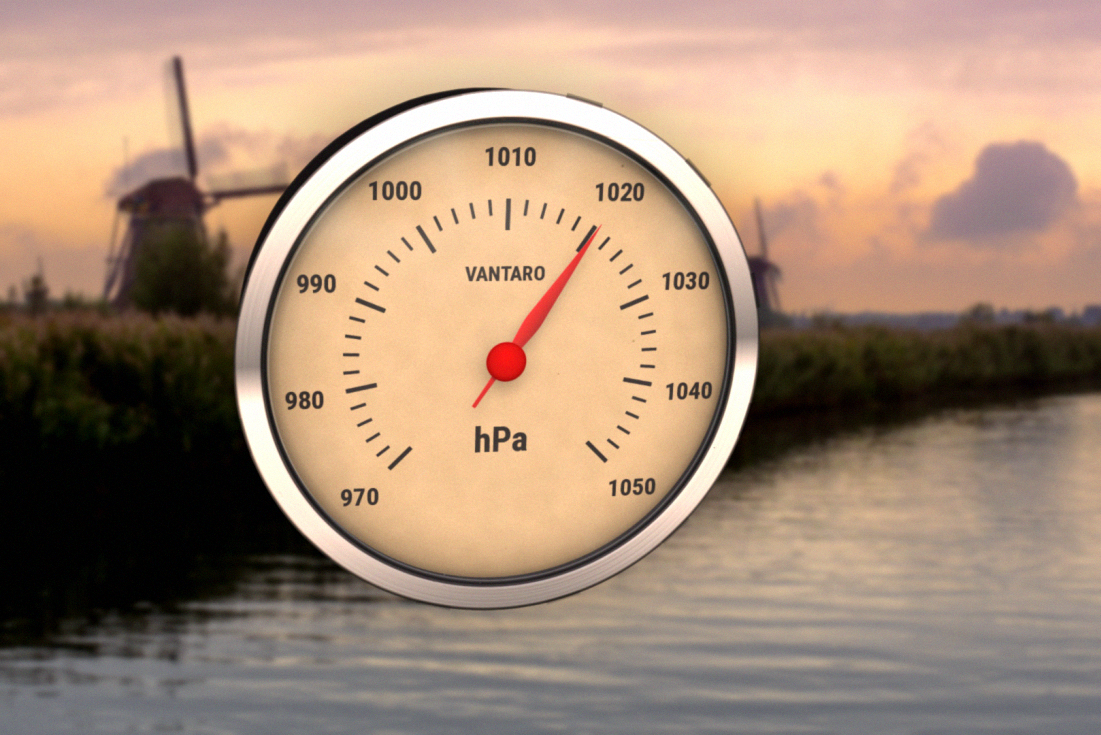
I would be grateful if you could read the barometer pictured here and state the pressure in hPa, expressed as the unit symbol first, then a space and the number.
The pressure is hPa 1020
